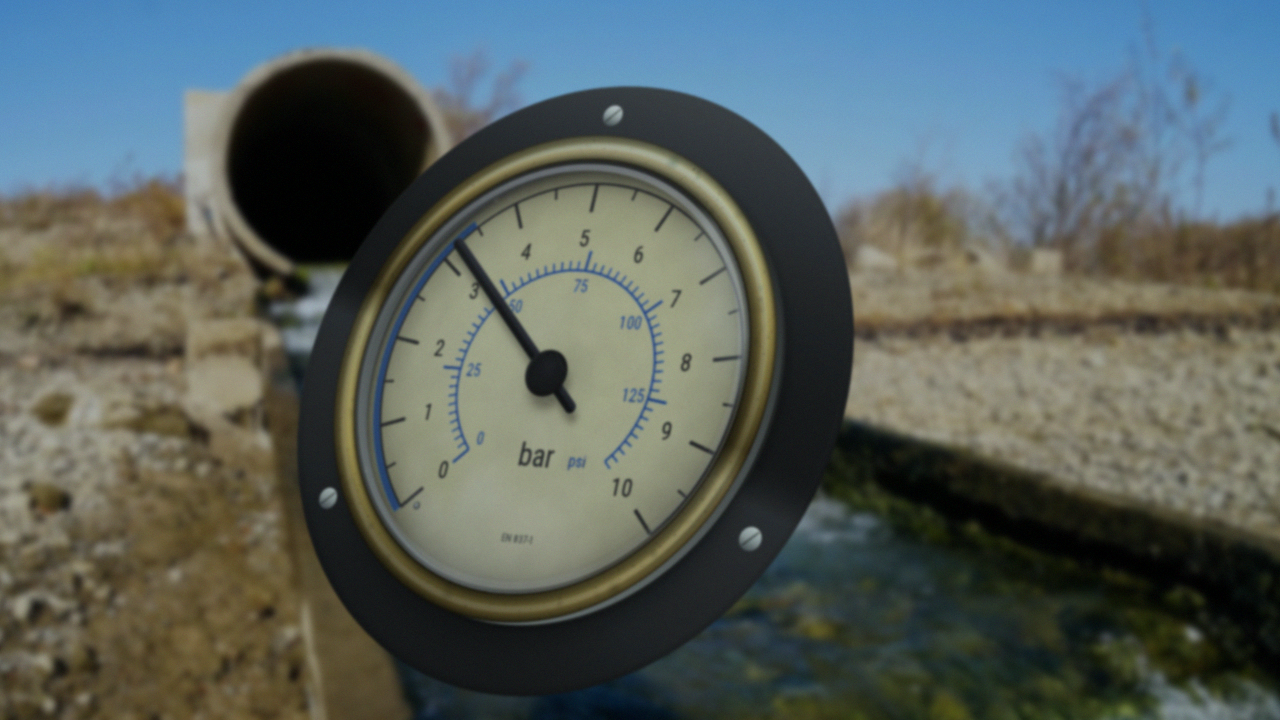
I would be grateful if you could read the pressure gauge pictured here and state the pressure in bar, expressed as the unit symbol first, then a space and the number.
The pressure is bar 3.25
